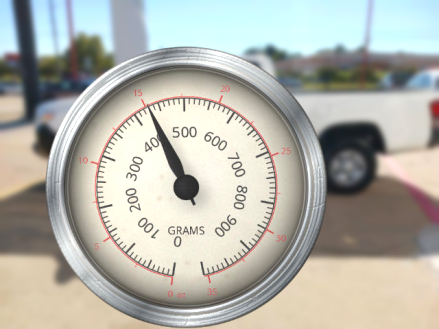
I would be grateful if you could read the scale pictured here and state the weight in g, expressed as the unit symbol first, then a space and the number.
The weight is g 430
